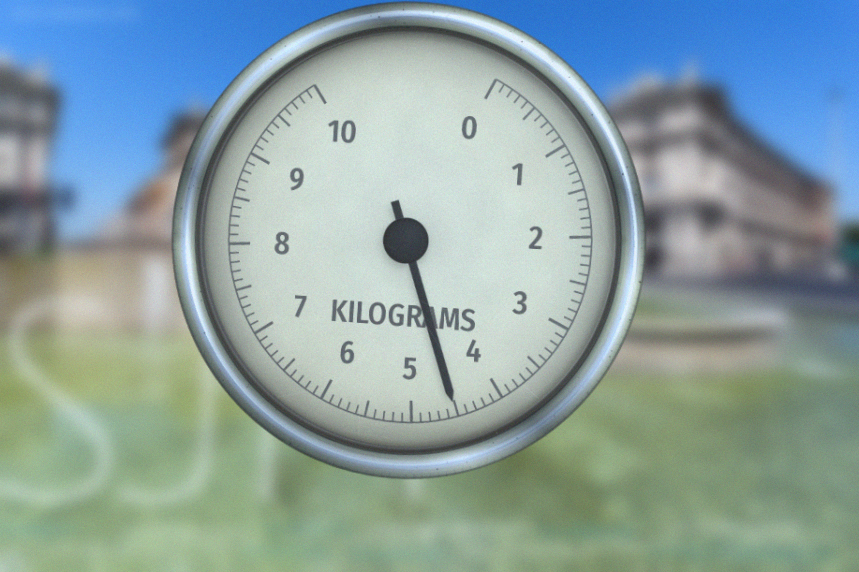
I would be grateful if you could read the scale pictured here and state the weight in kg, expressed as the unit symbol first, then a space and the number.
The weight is kg 4.5
